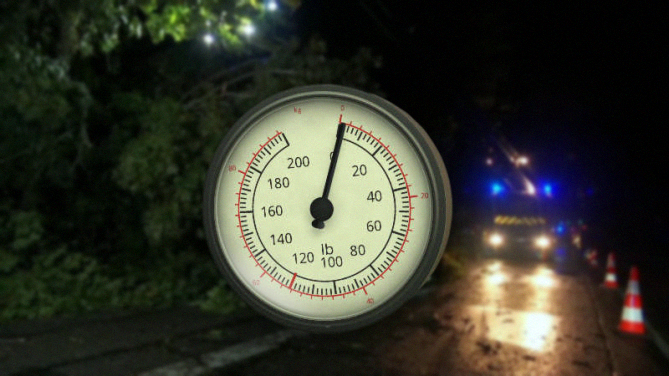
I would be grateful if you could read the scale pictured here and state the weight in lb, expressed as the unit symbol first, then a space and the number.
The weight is lb 2
